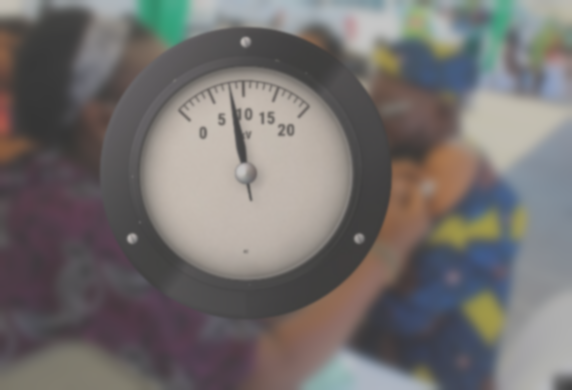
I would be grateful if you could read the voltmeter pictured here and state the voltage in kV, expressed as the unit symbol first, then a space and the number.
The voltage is kV 8
